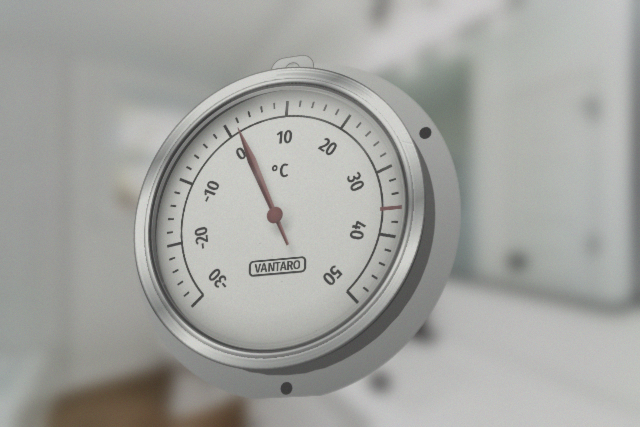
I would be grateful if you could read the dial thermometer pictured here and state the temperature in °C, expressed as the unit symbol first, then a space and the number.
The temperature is °C 2
